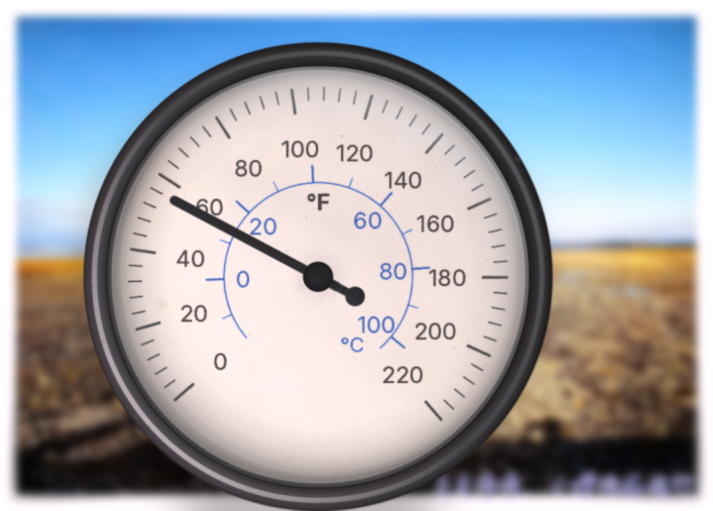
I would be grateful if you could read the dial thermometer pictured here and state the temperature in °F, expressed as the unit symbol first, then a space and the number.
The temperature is °F 56
